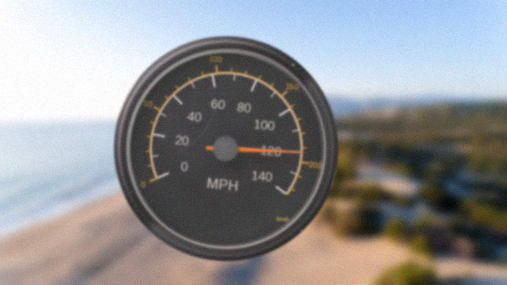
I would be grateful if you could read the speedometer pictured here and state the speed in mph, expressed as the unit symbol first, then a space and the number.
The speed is mph 120
